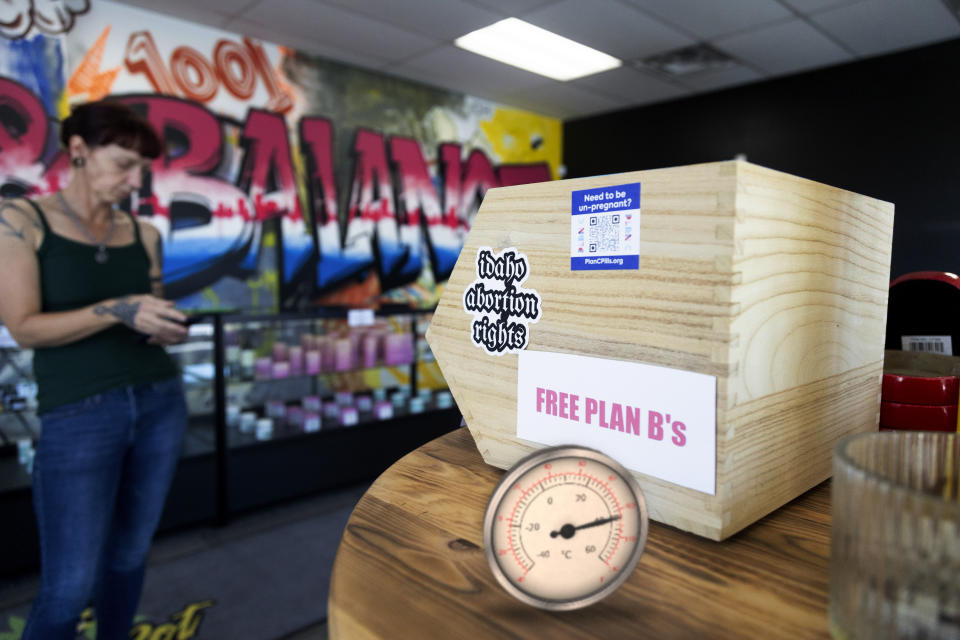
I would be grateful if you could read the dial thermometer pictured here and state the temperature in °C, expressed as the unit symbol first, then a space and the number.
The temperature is °C 40
